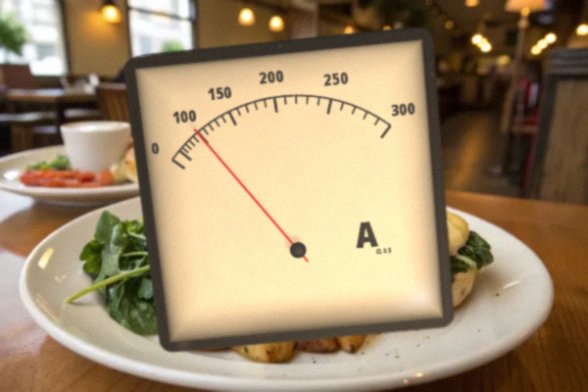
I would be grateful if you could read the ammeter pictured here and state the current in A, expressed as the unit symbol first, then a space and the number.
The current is A 100
